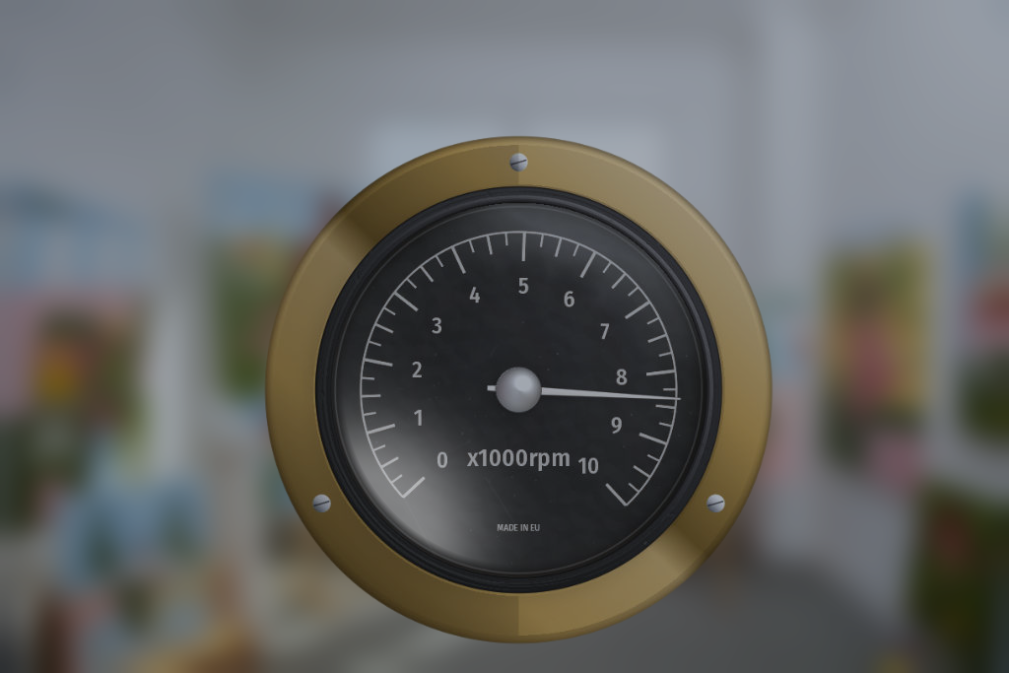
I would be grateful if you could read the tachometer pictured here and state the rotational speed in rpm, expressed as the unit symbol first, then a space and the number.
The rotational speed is rpm 8375
